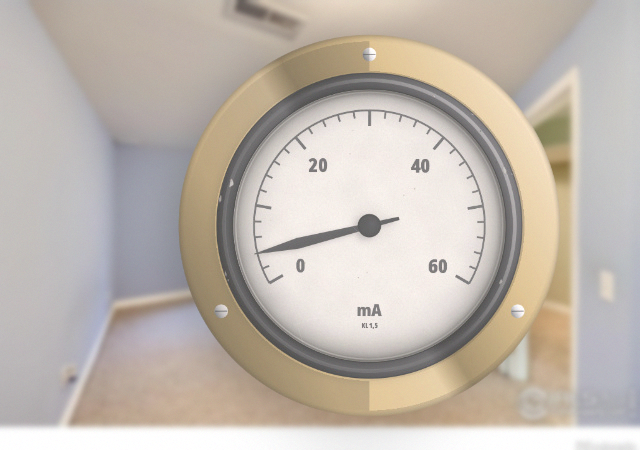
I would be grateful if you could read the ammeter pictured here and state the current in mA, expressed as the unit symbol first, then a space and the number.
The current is mA 4
